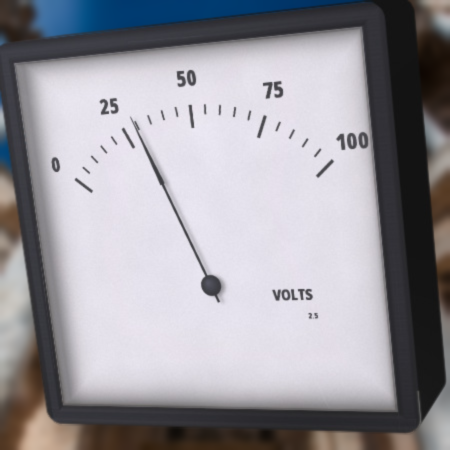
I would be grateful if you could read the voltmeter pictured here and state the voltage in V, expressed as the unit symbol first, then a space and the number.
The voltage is V 30
